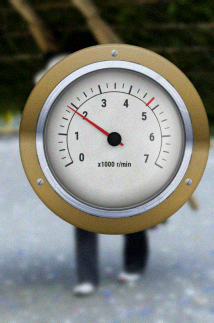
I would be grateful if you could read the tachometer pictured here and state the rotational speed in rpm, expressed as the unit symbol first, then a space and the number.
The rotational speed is rpm 1875
